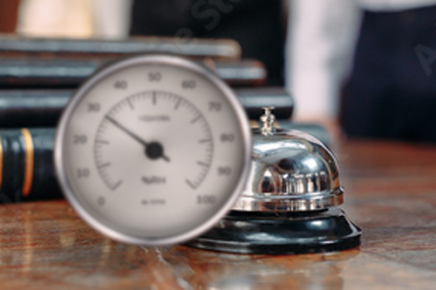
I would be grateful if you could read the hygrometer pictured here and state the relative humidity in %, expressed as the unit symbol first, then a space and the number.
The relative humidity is % 30
